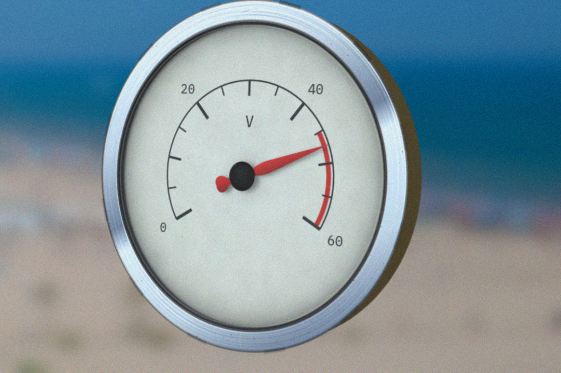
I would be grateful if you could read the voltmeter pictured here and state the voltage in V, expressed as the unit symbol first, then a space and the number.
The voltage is V 47.5
